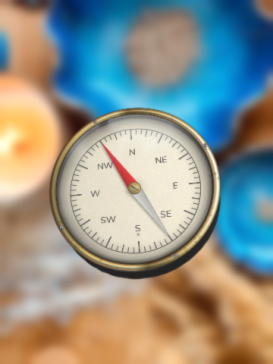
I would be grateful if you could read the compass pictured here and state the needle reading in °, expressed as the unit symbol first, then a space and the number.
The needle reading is ° 330
